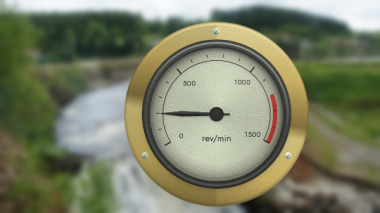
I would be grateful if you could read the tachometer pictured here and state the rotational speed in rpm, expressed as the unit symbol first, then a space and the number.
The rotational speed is rpm 200
